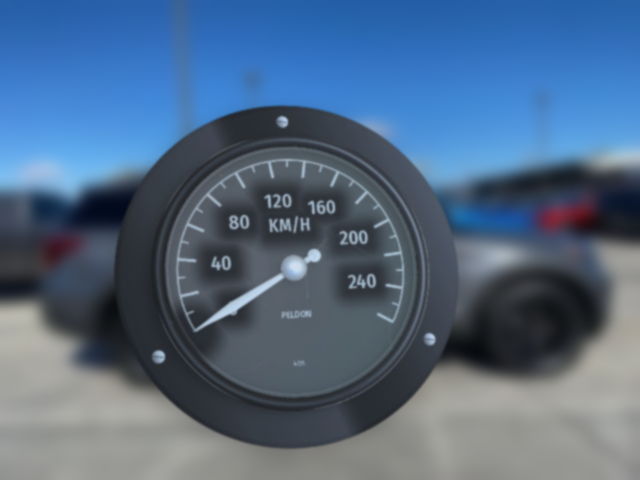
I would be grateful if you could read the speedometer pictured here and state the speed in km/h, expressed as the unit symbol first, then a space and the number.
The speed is km/h 0
